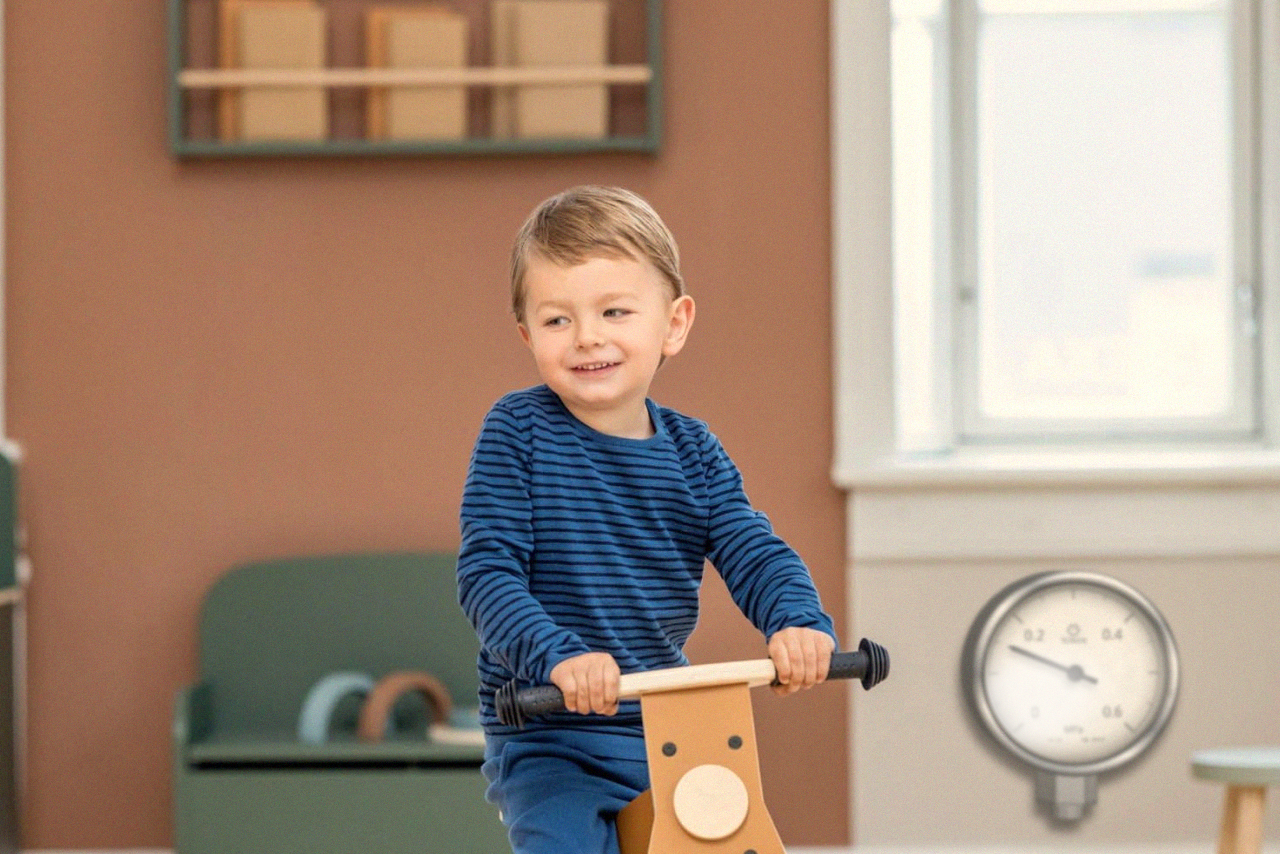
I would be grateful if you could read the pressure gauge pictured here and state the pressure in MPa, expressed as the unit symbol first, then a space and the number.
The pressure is MPa 0.15
